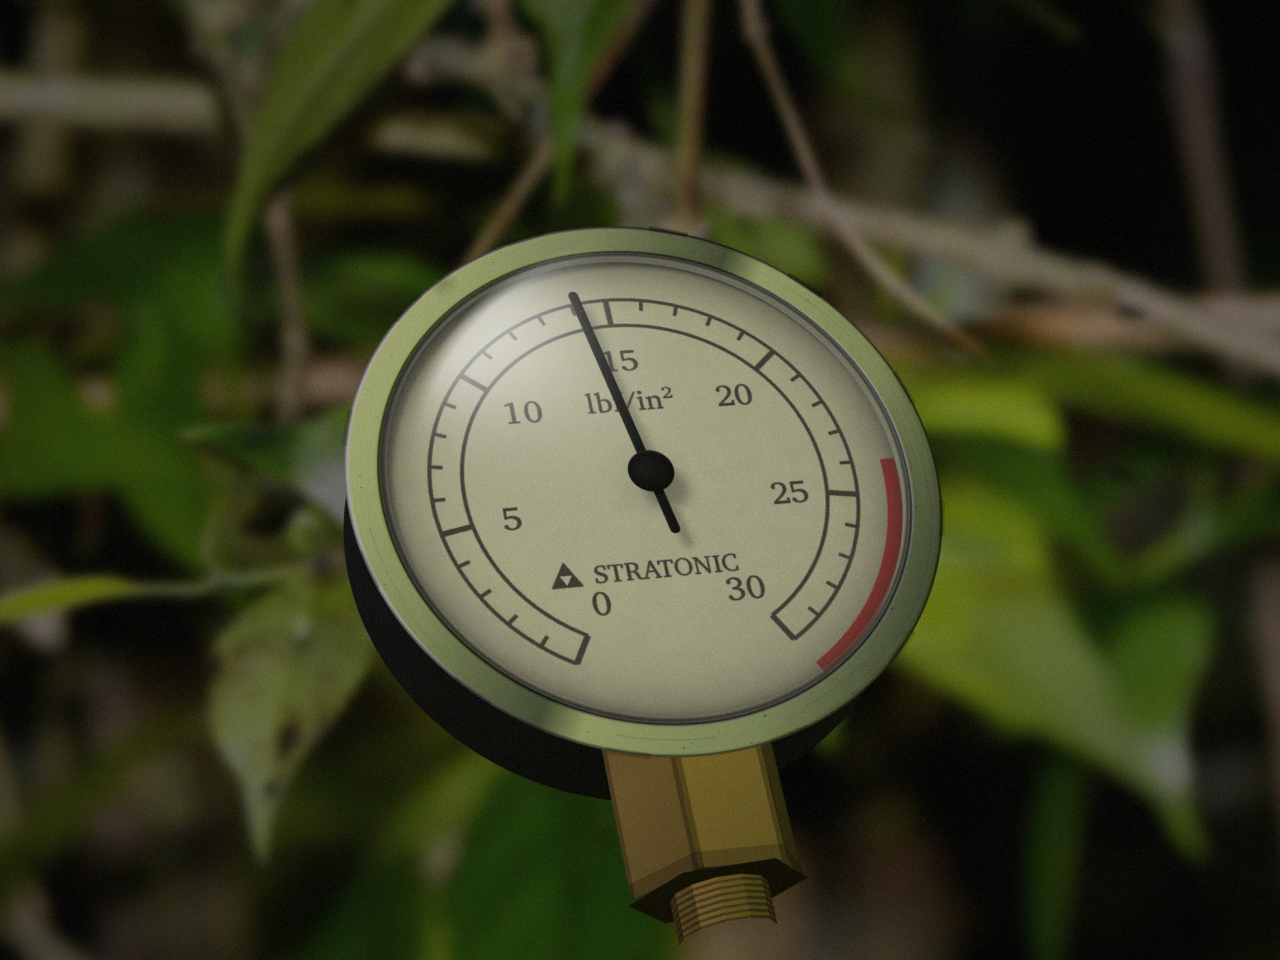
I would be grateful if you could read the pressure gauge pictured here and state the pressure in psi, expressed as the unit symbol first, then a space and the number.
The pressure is psi 14
